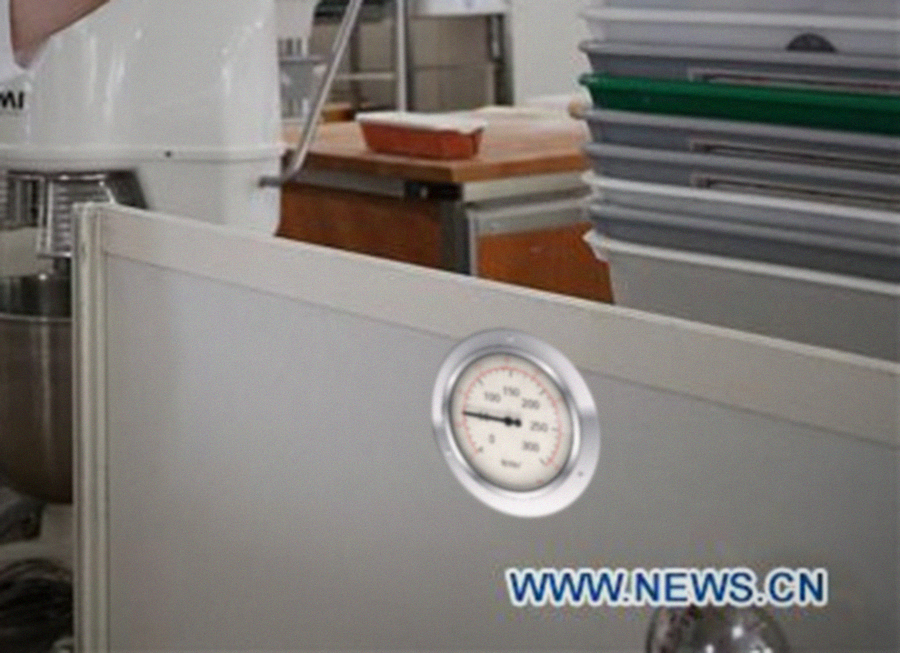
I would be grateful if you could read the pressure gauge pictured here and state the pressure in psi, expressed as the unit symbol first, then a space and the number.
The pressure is psi 50
